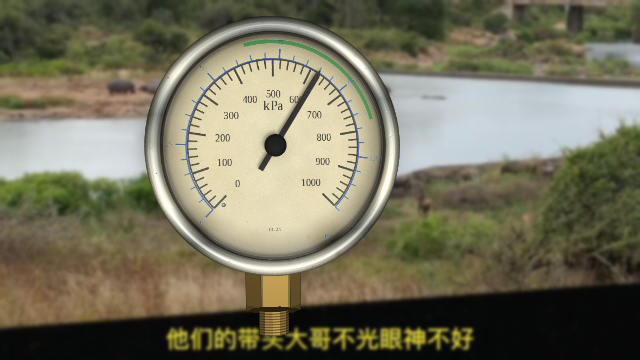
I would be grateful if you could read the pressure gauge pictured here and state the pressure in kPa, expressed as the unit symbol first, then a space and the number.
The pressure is kPa 620
